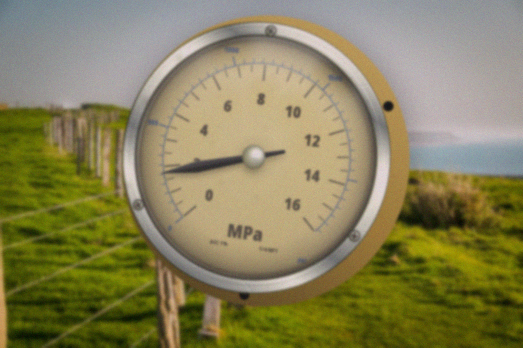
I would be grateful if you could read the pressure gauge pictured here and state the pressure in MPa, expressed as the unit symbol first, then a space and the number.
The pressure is MPa 1.75
